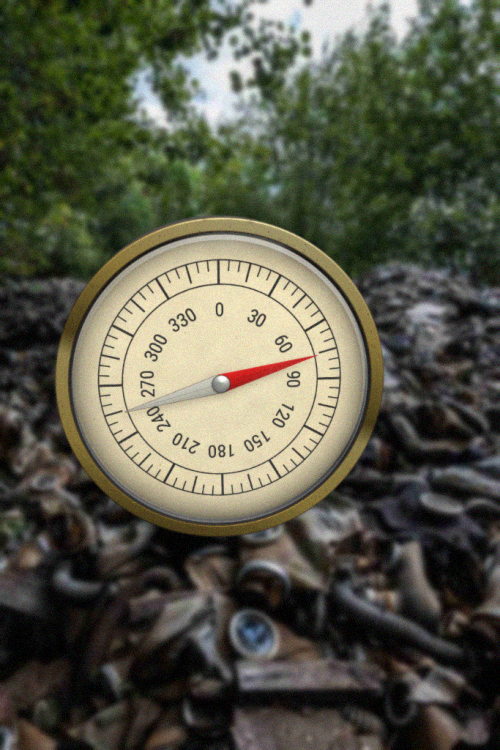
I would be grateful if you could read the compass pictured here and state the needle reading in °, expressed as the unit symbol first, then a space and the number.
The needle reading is ° 75
